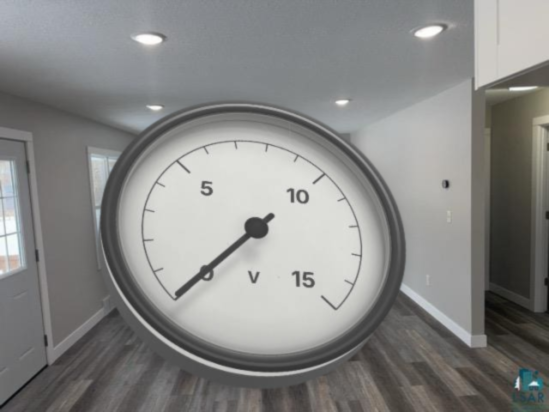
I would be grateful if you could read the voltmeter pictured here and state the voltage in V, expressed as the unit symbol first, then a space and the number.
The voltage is V 0
